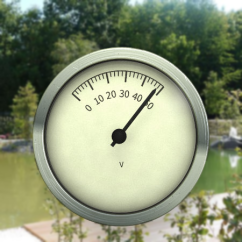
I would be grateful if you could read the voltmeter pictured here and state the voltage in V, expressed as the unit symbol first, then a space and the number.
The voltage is V 48
